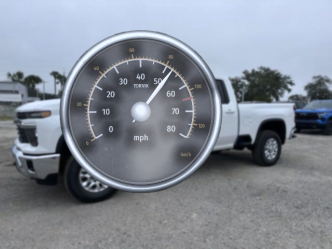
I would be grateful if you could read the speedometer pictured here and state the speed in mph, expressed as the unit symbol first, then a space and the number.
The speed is mph 52.5
